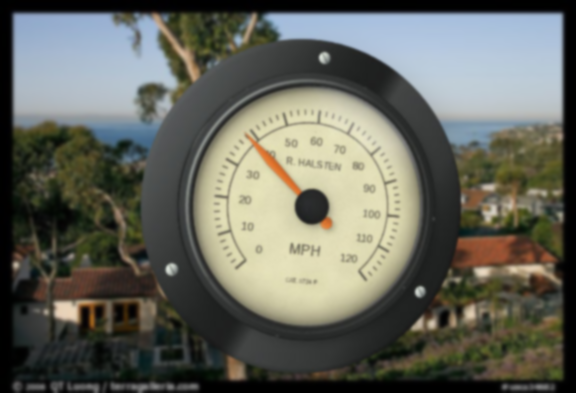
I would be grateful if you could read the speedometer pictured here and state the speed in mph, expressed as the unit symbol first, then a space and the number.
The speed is mph 38
